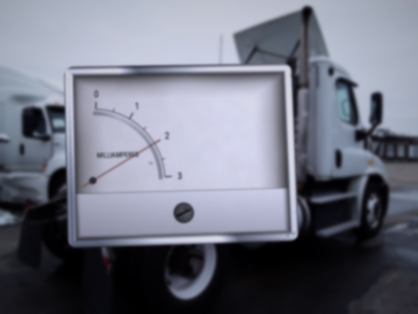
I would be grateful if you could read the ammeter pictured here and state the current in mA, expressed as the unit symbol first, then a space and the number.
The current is mA 2
